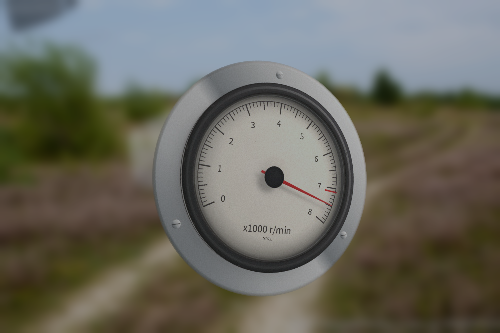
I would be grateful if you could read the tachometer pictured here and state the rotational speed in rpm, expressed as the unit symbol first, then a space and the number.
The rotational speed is rpm 7500
